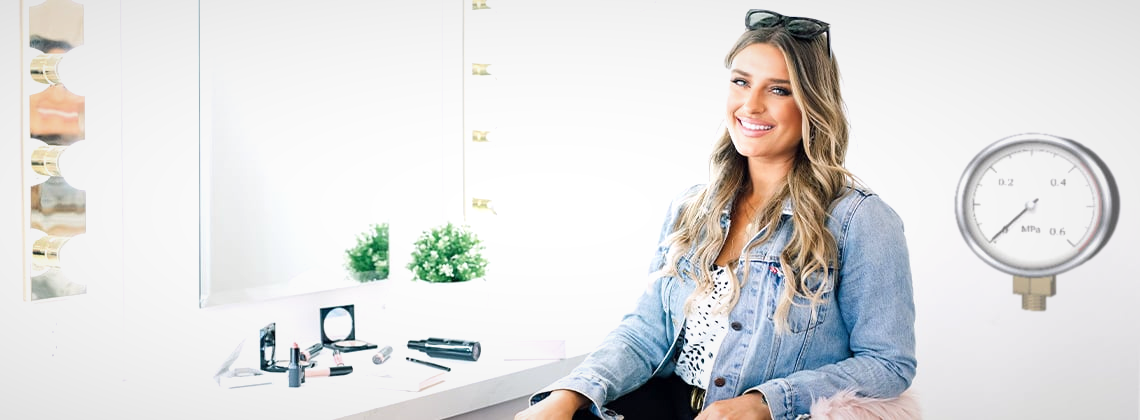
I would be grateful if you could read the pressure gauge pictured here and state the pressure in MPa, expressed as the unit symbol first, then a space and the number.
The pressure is MPa 0
